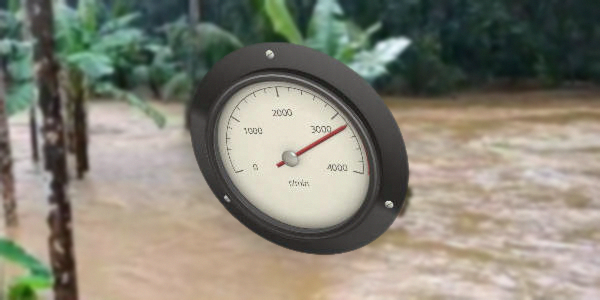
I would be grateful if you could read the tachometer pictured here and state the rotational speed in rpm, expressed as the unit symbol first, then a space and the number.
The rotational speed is rpm 3200
